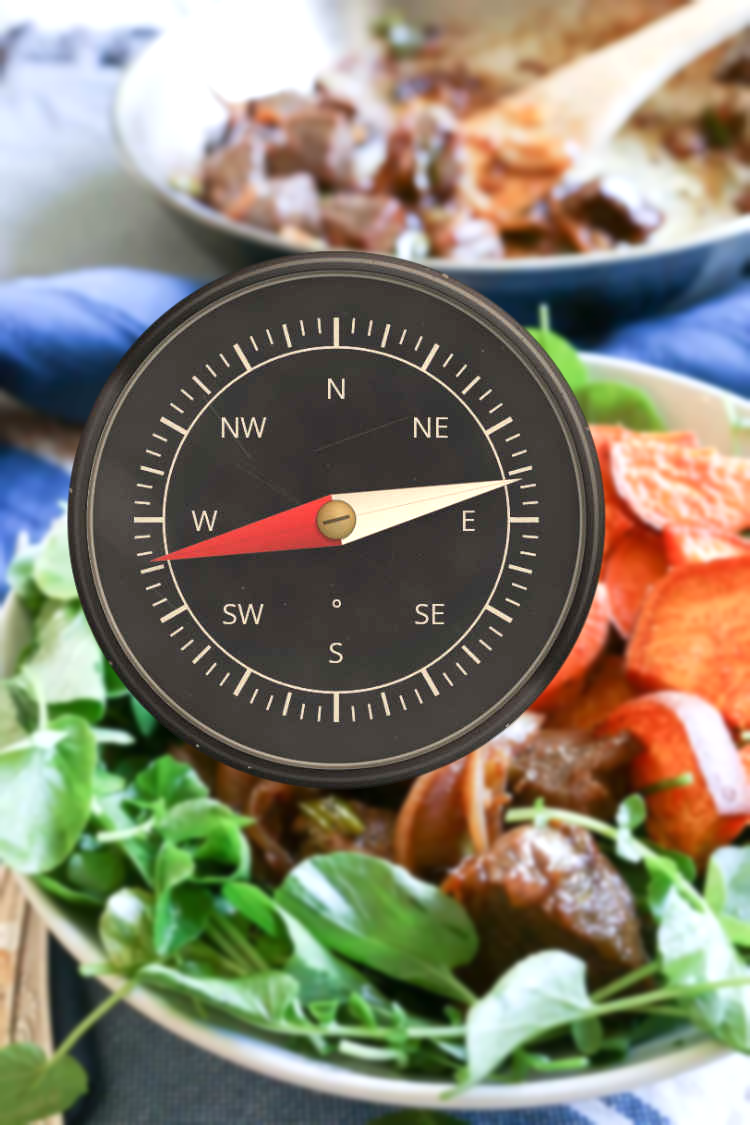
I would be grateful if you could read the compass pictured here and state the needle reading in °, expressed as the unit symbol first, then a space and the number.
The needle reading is ° 257.5
